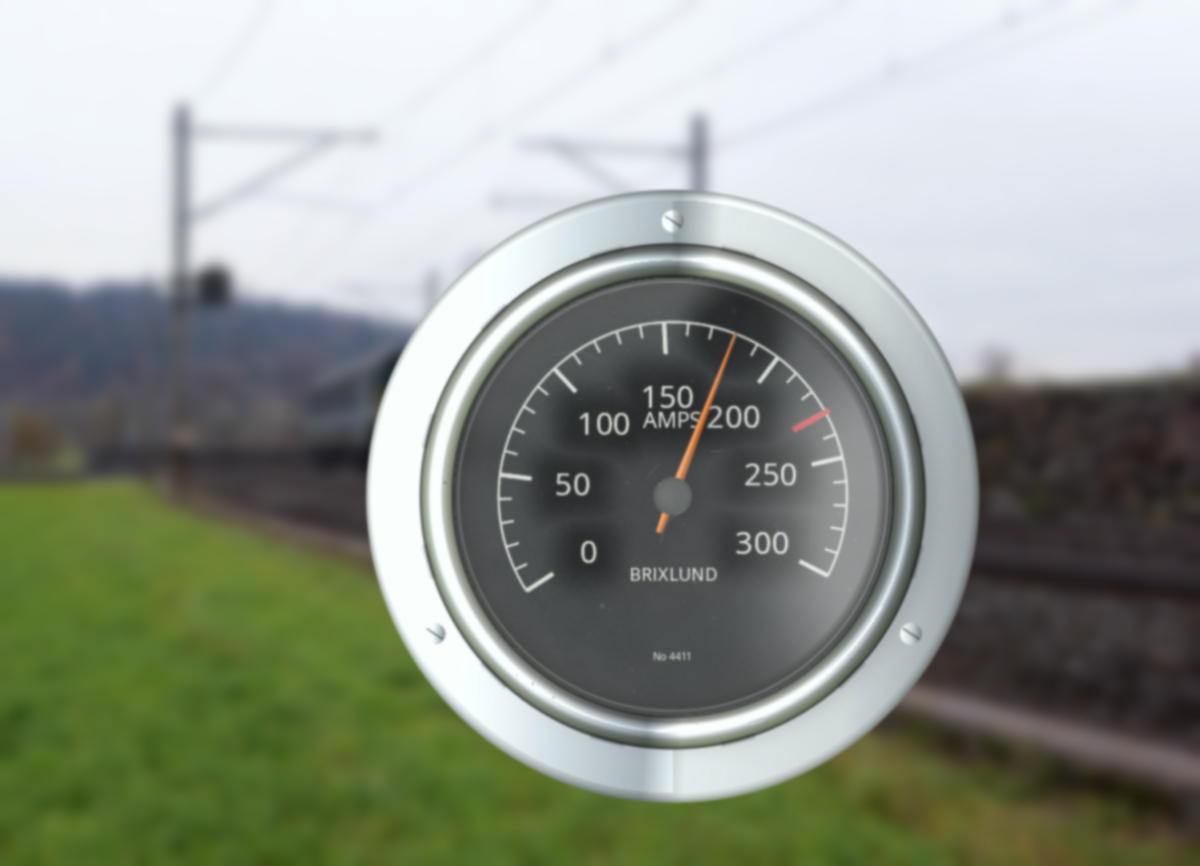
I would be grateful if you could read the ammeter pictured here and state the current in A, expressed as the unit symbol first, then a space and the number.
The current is A 180
